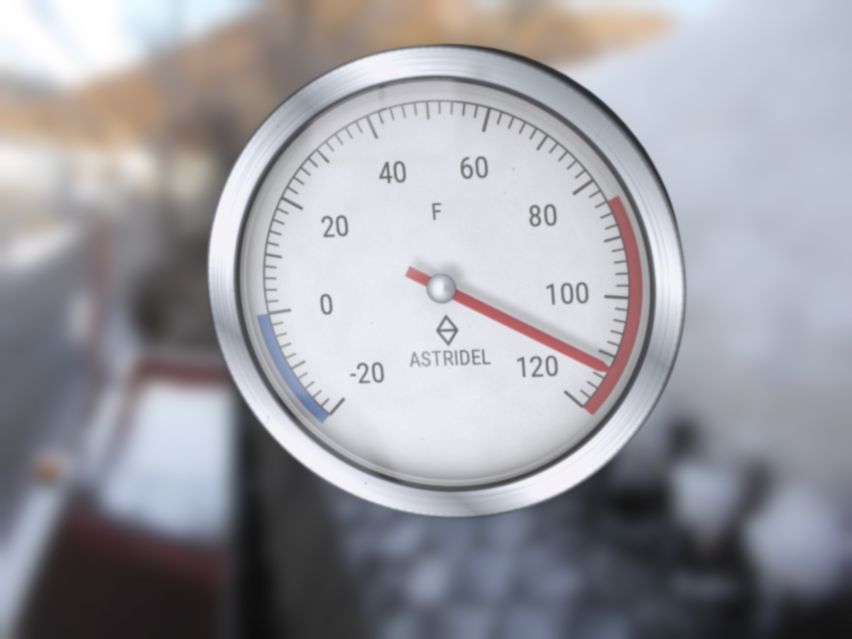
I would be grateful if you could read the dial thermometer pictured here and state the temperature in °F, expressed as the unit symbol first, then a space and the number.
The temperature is °F 112
